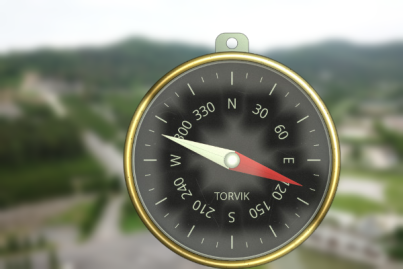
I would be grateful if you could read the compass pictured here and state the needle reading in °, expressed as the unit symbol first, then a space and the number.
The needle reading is ° 110
